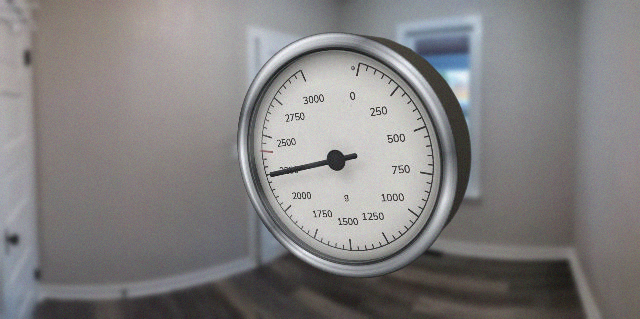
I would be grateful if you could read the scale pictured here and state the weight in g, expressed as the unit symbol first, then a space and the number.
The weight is g 2250
